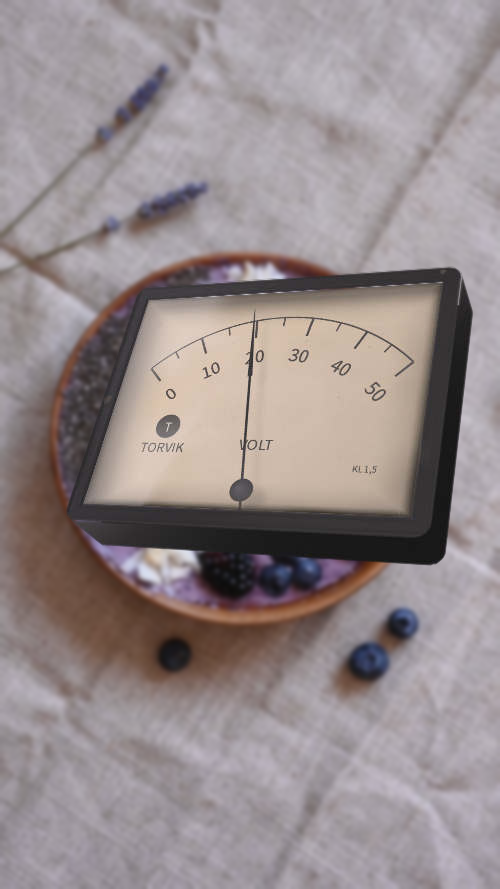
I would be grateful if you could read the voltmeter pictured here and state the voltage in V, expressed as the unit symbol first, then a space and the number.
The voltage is V 20
